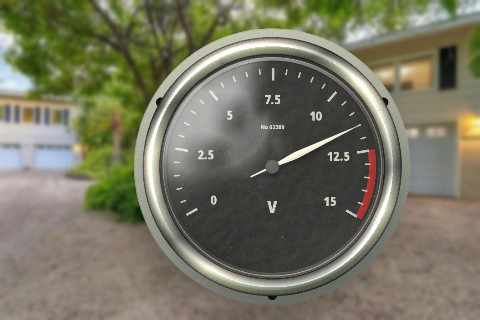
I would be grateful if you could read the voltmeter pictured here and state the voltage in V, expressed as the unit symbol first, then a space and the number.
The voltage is V 11.5
